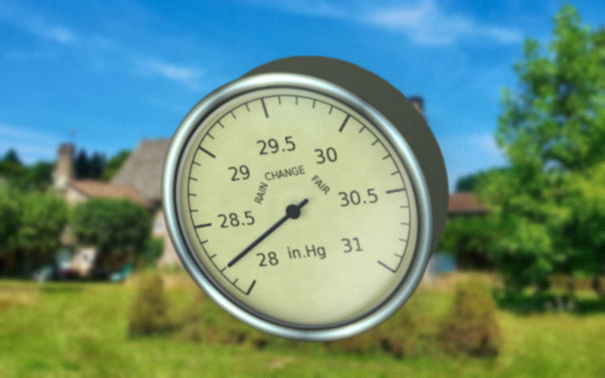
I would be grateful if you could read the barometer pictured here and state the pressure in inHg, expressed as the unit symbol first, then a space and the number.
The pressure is inHg 28.2
